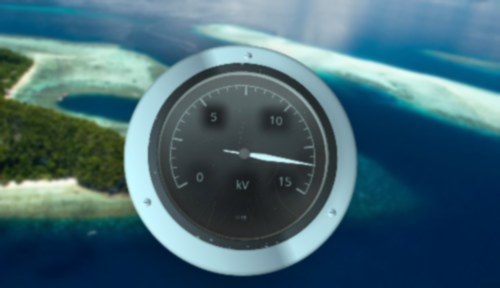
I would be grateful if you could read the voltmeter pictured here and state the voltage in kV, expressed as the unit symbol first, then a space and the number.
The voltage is kV 13.5
